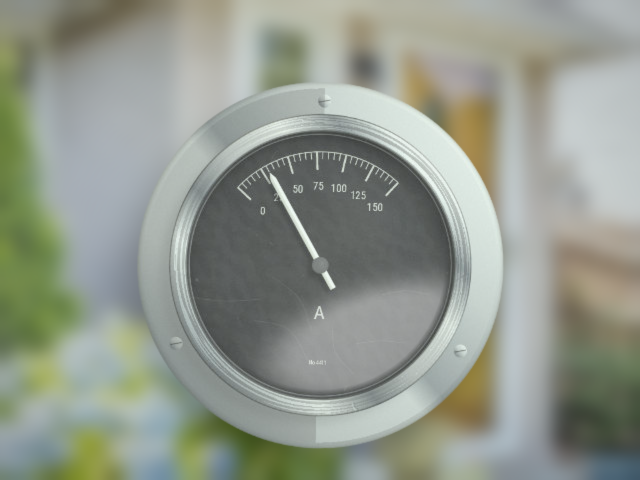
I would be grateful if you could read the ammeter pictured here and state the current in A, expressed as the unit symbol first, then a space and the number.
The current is A 30
